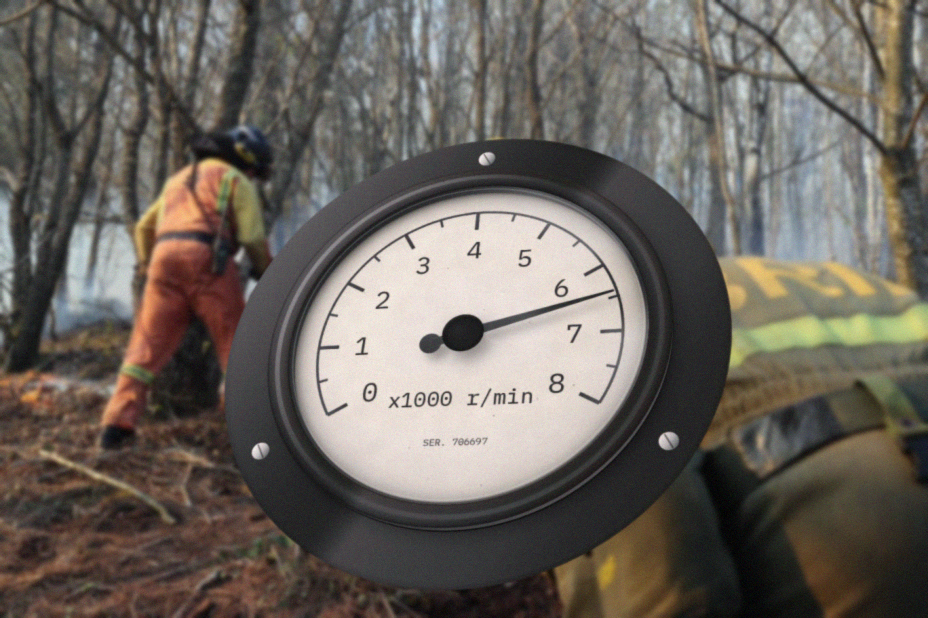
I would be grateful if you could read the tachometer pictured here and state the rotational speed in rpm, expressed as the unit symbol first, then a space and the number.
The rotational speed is rpm 6500
